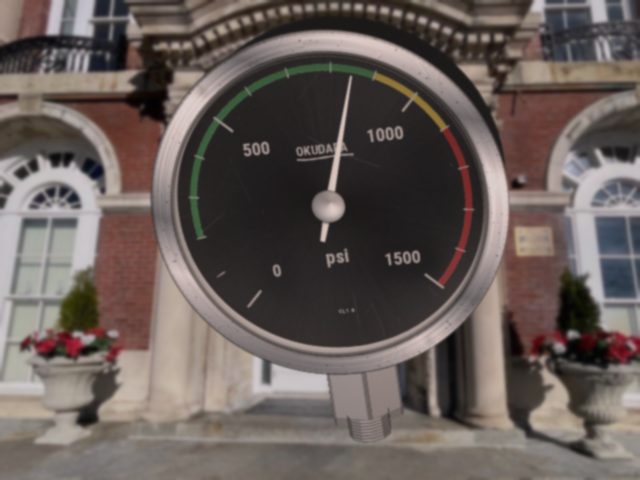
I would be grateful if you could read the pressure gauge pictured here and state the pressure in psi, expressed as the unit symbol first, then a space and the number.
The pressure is psi 850
